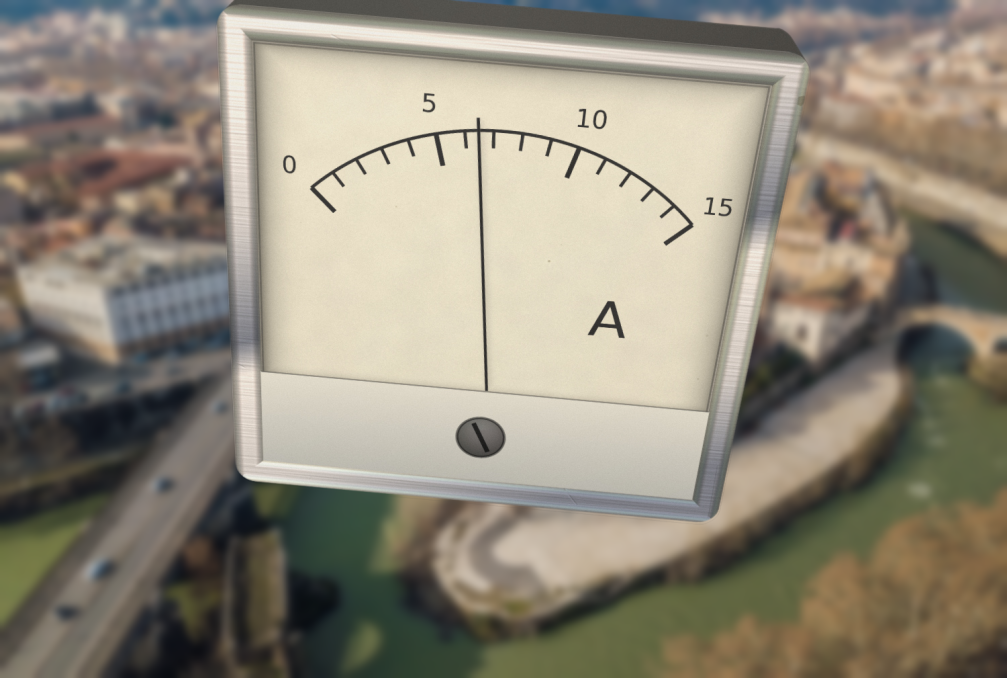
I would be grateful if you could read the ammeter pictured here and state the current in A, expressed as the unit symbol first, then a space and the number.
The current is A 6.5
